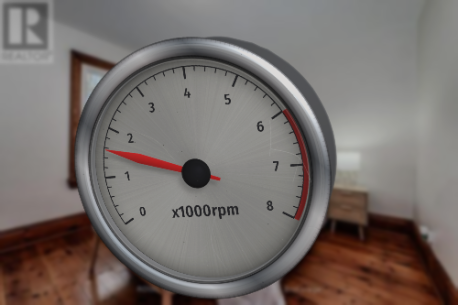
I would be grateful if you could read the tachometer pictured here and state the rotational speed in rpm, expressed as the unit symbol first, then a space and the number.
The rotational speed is rpm 1600
